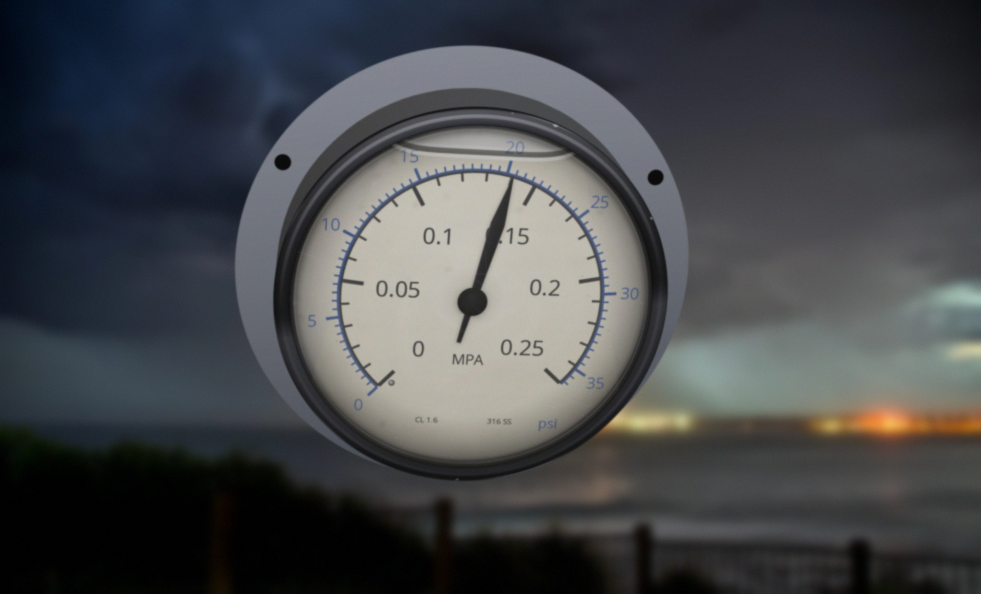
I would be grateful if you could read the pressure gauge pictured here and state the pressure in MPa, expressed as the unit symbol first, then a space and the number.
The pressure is MPa 0.14
